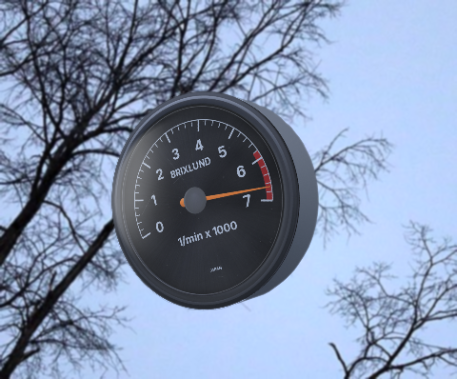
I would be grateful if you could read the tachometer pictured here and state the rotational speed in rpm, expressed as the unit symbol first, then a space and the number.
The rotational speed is rpm 6700
